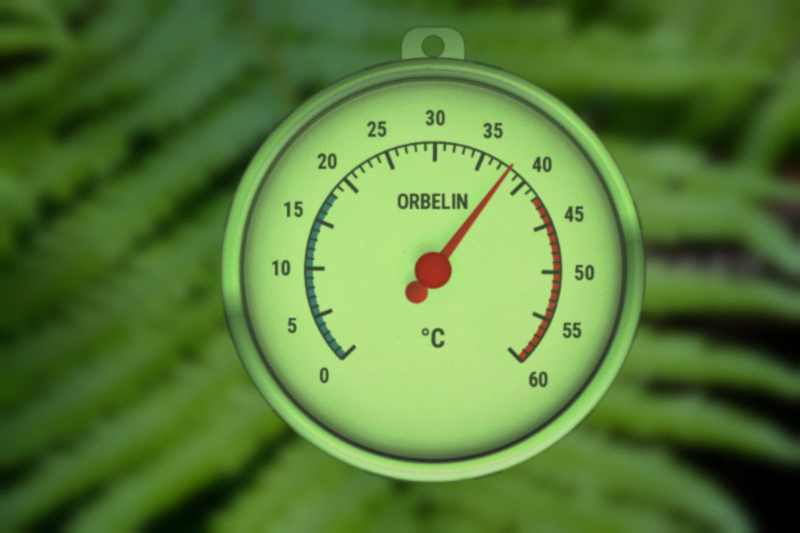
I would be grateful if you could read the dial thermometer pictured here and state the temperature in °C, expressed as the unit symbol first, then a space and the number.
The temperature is °C 38
